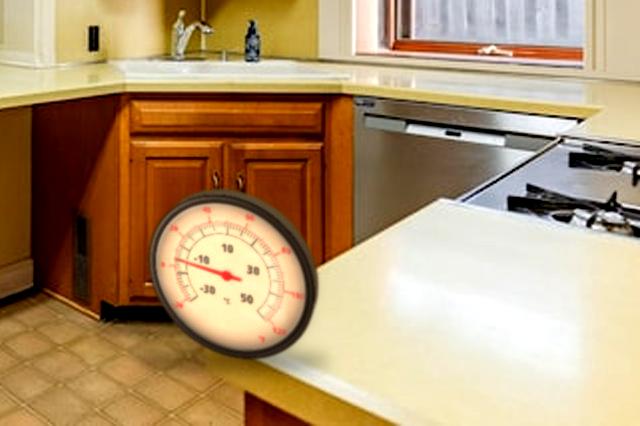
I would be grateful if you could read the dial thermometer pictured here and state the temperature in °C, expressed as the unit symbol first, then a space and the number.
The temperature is °C -15
